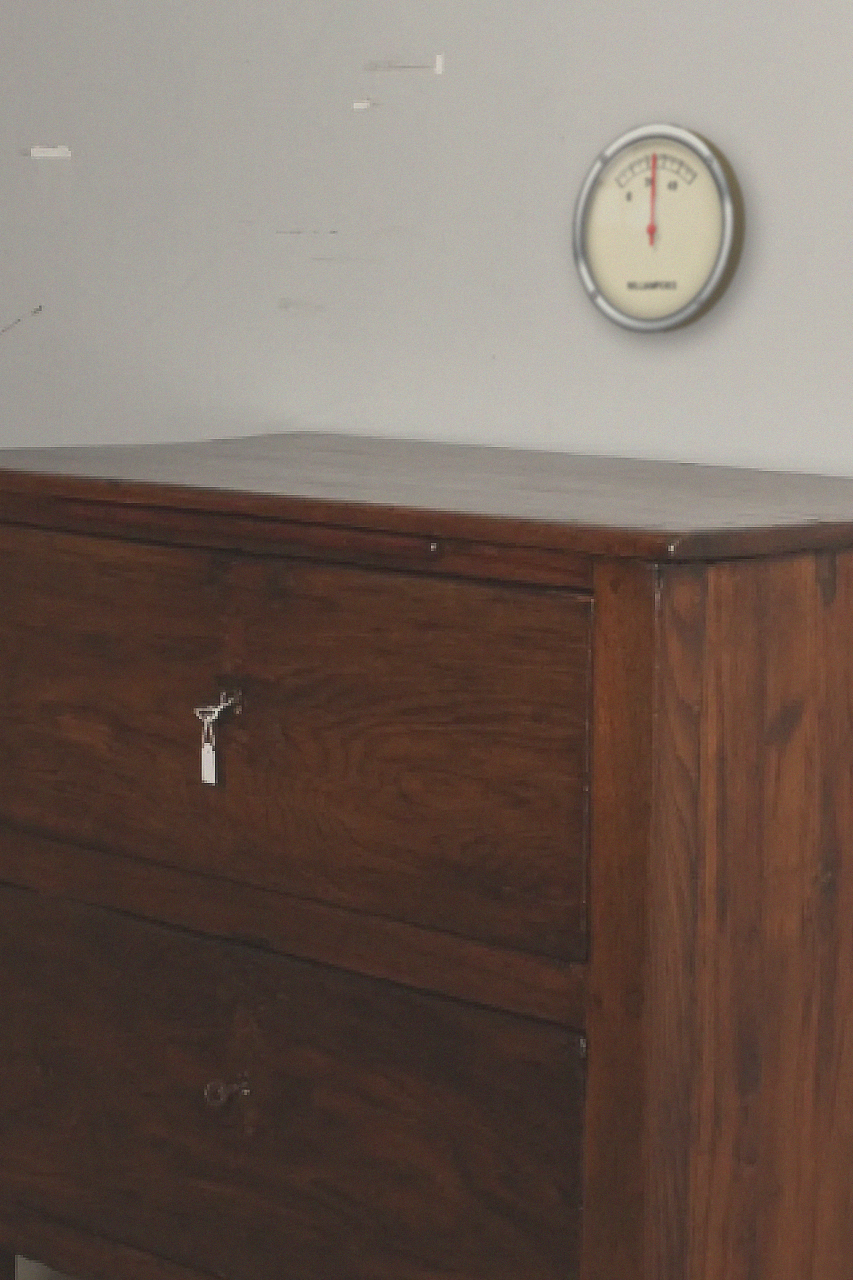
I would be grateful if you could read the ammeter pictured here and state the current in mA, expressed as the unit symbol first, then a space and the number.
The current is mA 25
